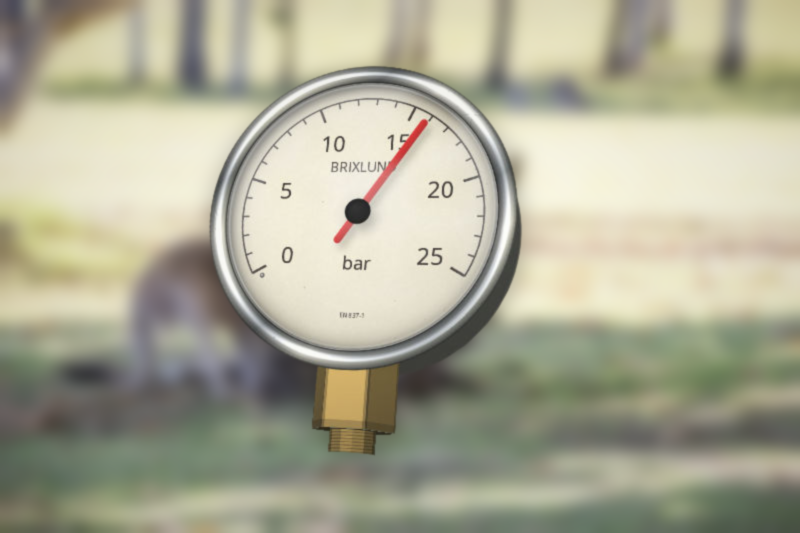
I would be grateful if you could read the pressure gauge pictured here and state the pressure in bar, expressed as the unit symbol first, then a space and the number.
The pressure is bar 16
